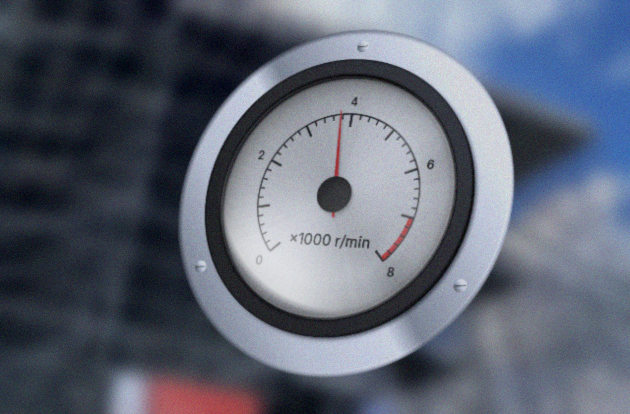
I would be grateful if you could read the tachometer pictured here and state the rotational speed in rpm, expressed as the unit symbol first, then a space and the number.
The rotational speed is rpm 3800
